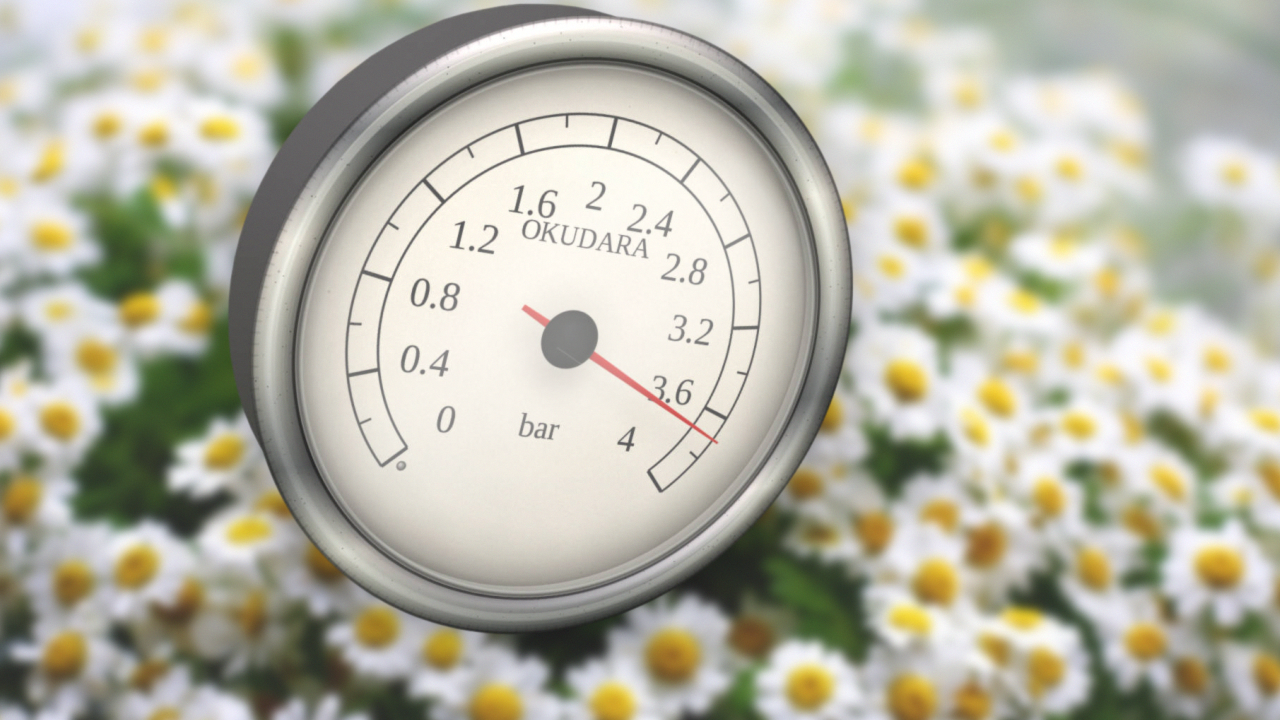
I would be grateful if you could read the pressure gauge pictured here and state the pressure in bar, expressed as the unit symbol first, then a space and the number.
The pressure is bar 3.7
